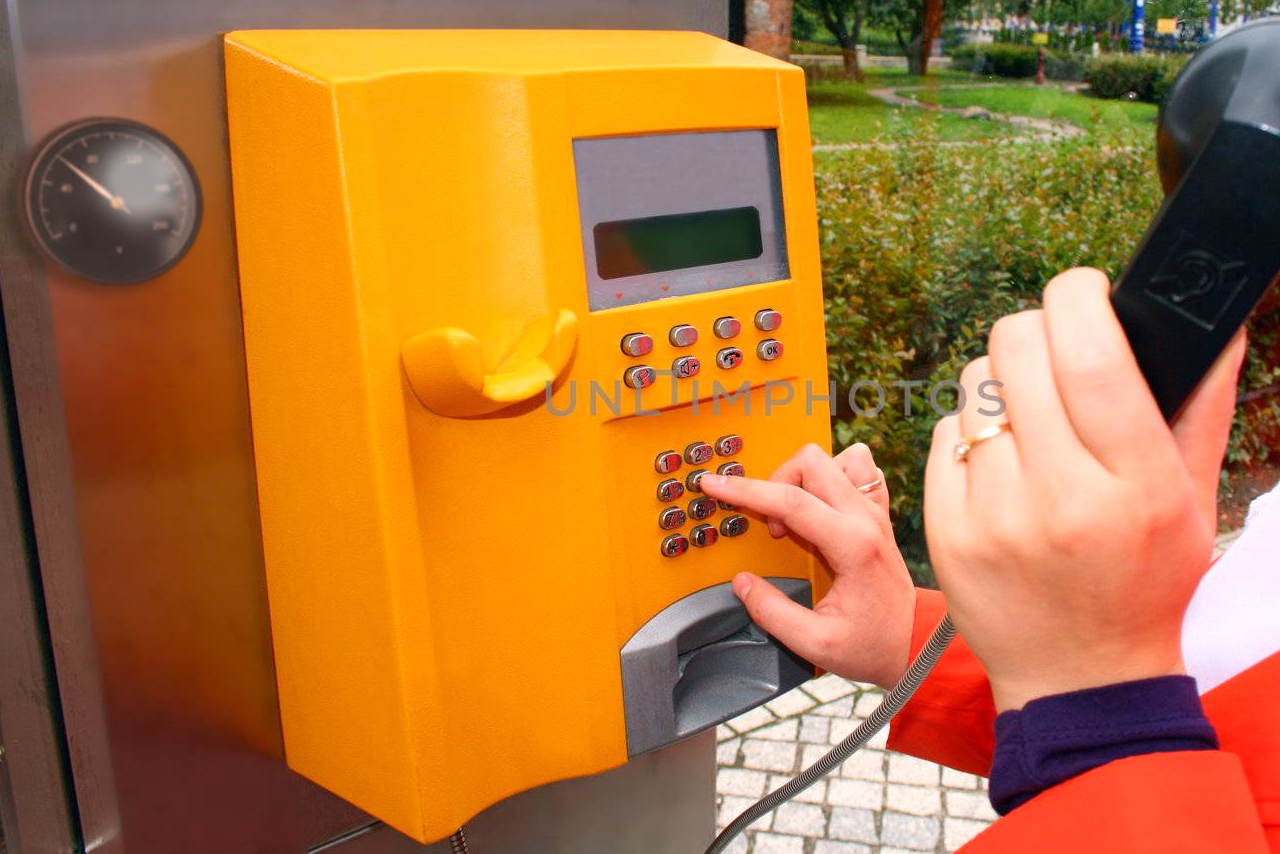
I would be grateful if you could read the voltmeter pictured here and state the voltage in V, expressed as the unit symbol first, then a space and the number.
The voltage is V 60
